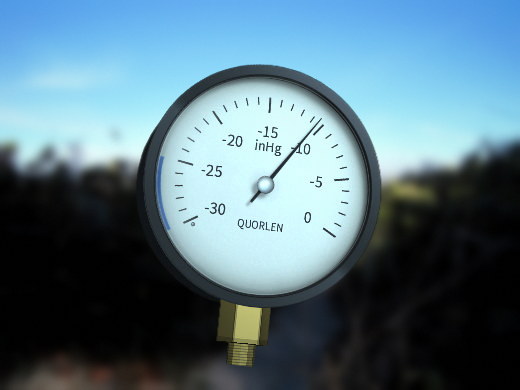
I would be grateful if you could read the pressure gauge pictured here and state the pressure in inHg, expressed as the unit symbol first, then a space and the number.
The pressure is inHg -10.5
